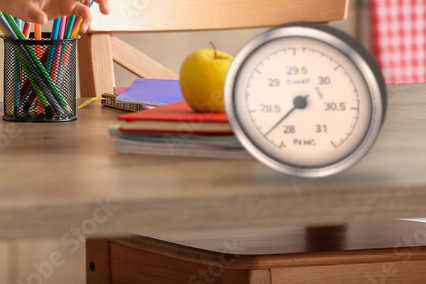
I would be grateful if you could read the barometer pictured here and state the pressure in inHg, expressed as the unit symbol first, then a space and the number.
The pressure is inHg 28.2
